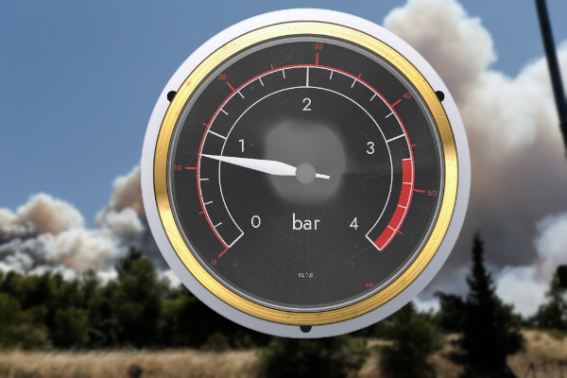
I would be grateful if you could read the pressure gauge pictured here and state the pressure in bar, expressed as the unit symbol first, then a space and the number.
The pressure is bar 0.8
